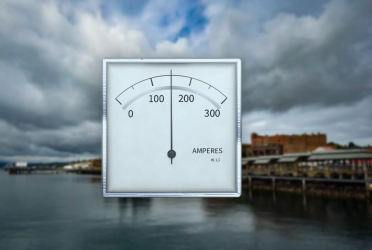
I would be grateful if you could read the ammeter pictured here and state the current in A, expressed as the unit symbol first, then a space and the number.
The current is A 150
